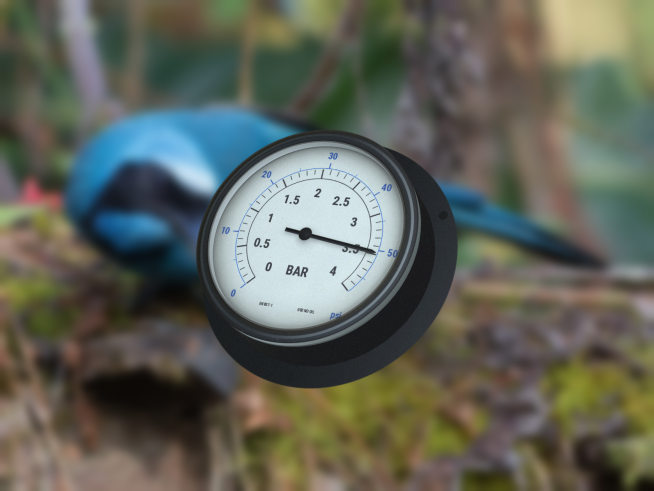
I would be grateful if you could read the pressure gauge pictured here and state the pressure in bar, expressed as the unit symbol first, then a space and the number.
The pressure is bar 3.5
